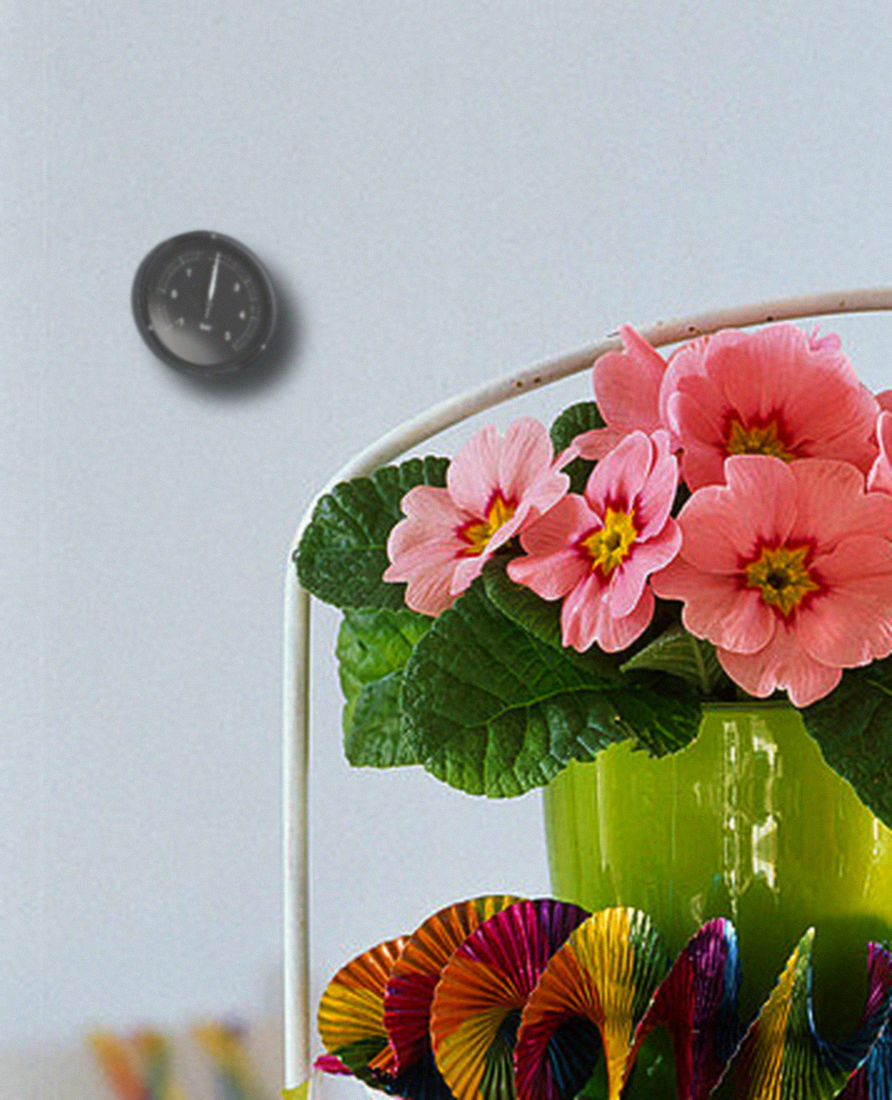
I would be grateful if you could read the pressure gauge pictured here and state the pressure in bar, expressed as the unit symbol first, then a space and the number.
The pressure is bar 2
